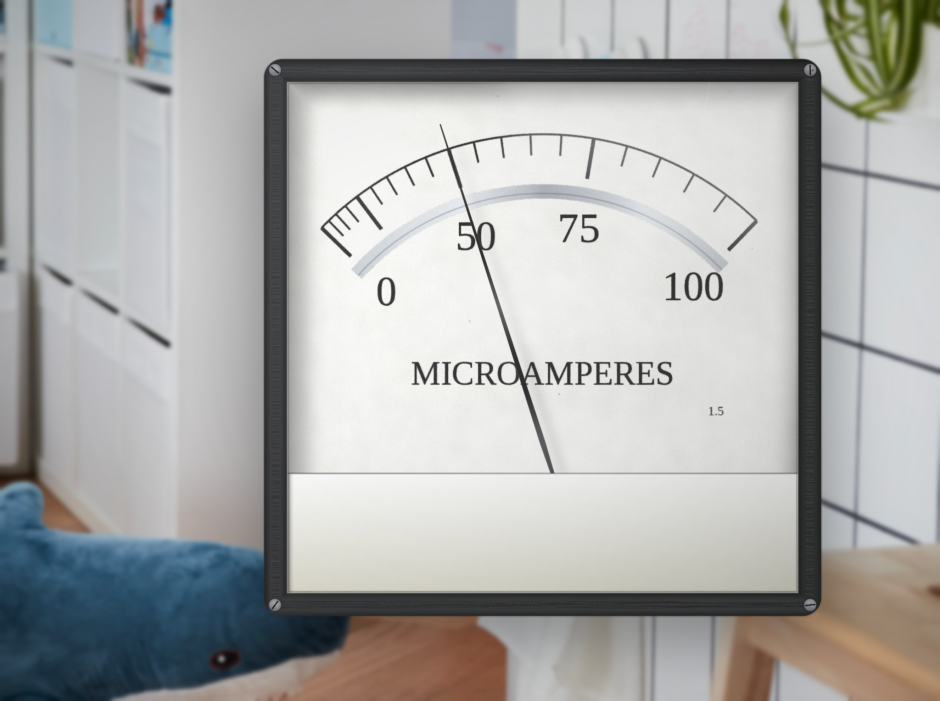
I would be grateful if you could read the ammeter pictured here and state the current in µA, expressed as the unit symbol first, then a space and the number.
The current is µA 50
